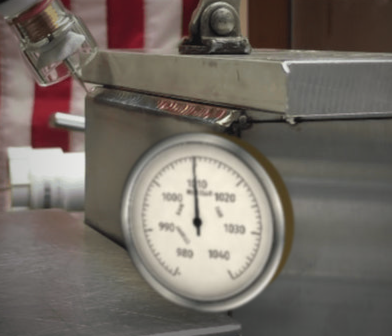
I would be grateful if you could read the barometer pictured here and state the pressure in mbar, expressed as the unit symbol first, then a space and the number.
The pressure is mbar 1010
